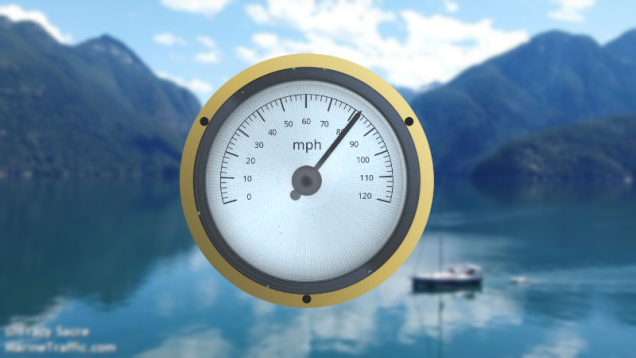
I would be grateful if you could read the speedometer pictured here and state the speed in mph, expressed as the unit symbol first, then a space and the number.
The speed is mph 82
